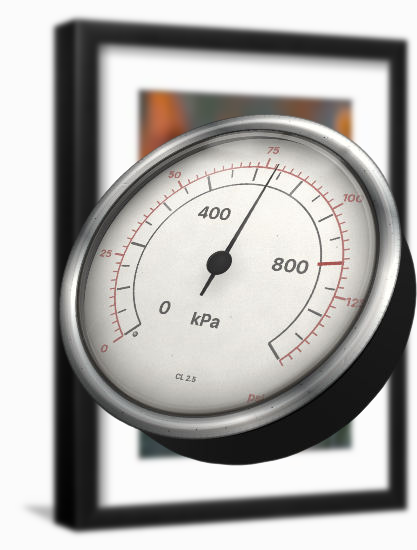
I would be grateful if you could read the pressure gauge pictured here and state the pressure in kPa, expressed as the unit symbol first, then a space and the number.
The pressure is kPa 550
